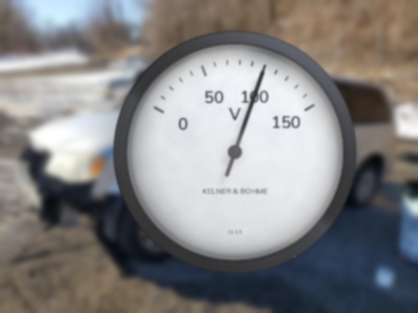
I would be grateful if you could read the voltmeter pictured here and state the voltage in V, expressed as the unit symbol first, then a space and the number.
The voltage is V 100
